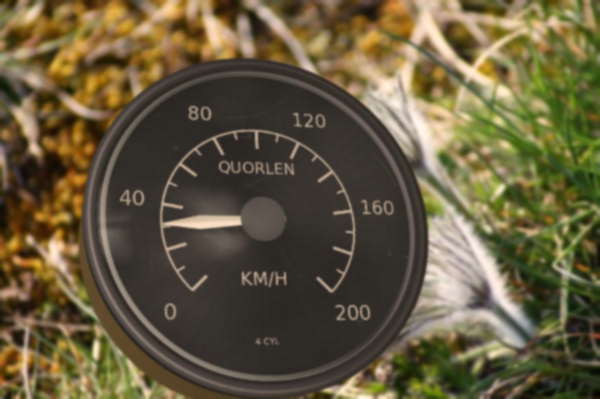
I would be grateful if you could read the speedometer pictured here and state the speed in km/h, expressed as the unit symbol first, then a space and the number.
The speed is km/h 30
